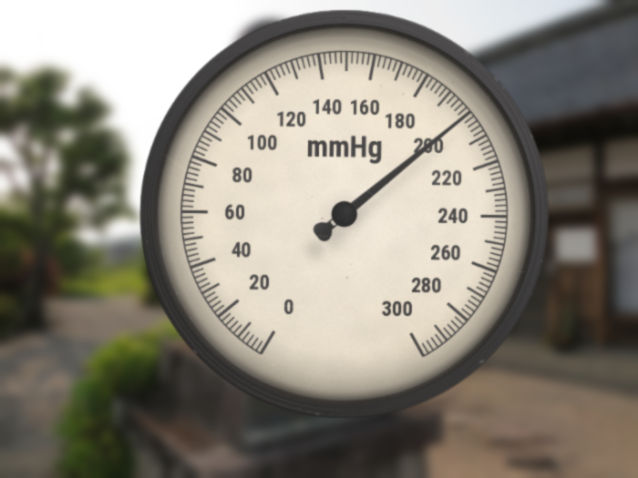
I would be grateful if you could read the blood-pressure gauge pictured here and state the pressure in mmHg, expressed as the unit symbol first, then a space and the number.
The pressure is mmHg 200
